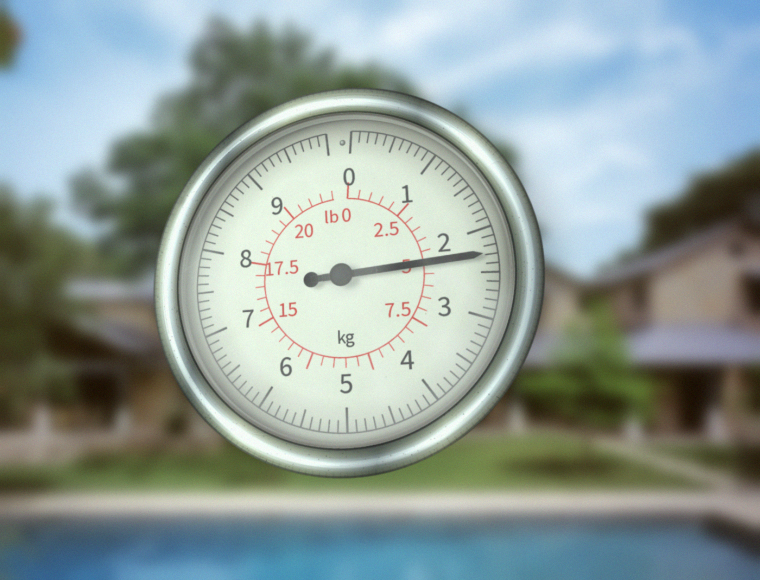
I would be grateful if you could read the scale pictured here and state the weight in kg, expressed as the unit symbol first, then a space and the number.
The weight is kg 2.3
